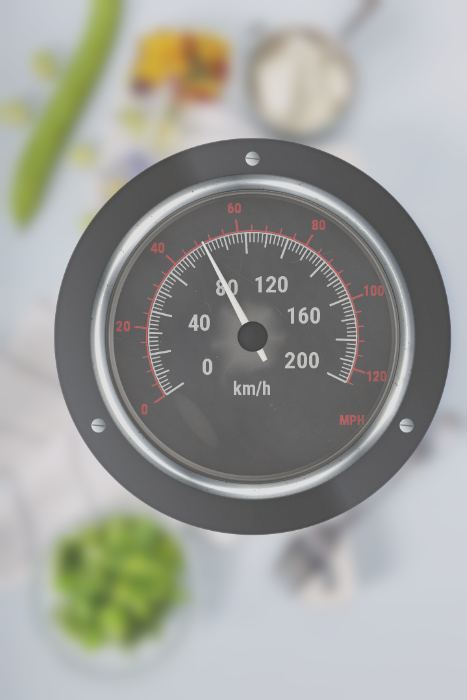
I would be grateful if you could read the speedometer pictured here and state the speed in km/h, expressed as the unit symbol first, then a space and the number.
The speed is km/h 80
